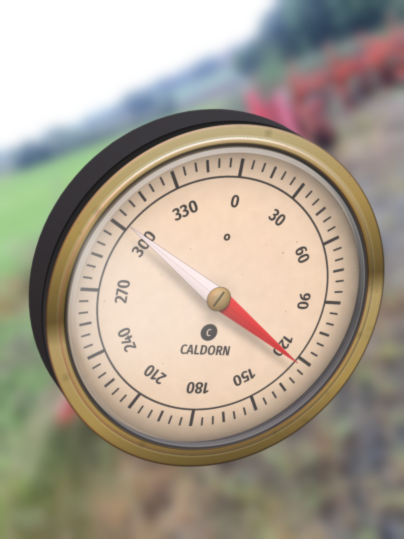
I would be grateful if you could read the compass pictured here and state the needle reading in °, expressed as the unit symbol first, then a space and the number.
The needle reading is ° 122.5
